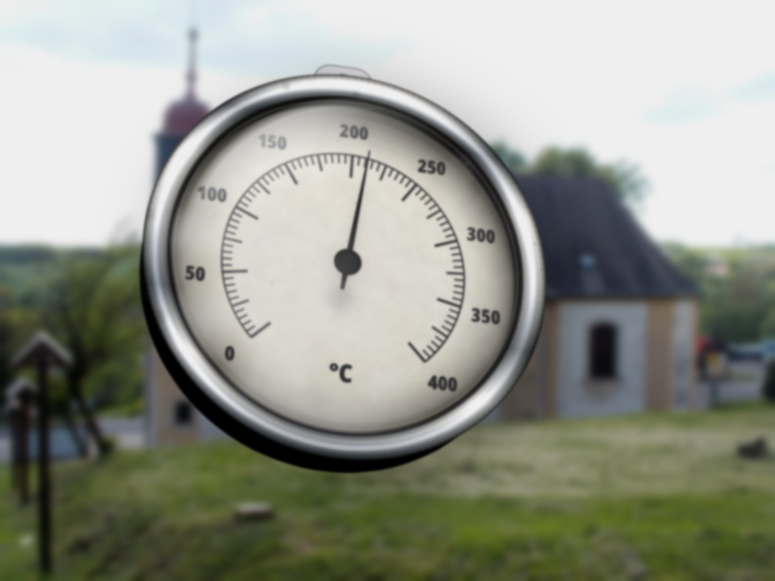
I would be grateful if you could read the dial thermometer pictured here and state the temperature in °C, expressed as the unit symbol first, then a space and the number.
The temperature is °C 210
